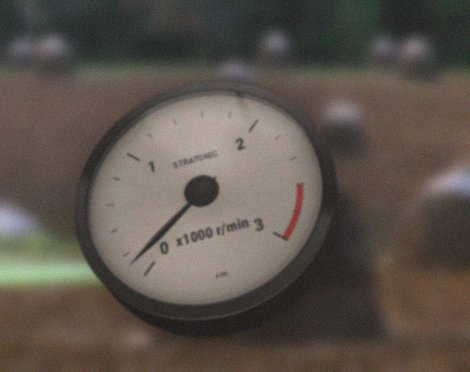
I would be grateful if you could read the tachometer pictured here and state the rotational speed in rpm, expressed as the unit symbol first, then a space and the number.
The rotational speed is rpm 100
